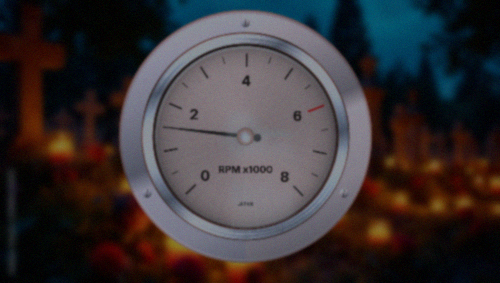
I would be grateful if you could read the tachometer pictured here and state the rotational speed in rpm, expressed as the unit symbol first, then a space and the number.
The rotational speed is rpm 1500
